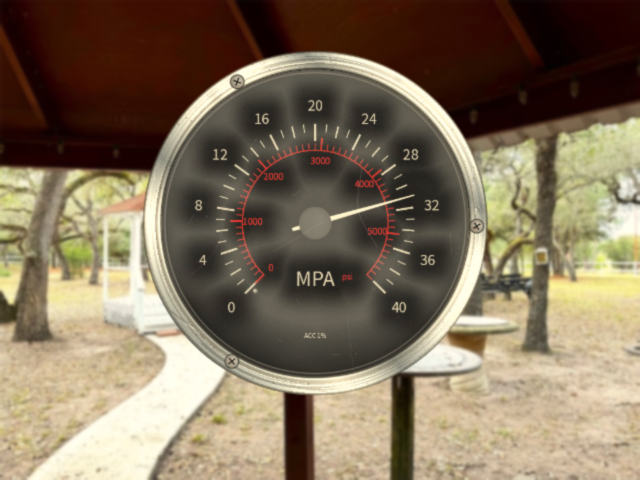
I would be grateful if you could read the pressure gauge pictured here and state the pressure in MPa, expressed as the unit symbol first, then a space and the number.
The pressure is MPa 31
